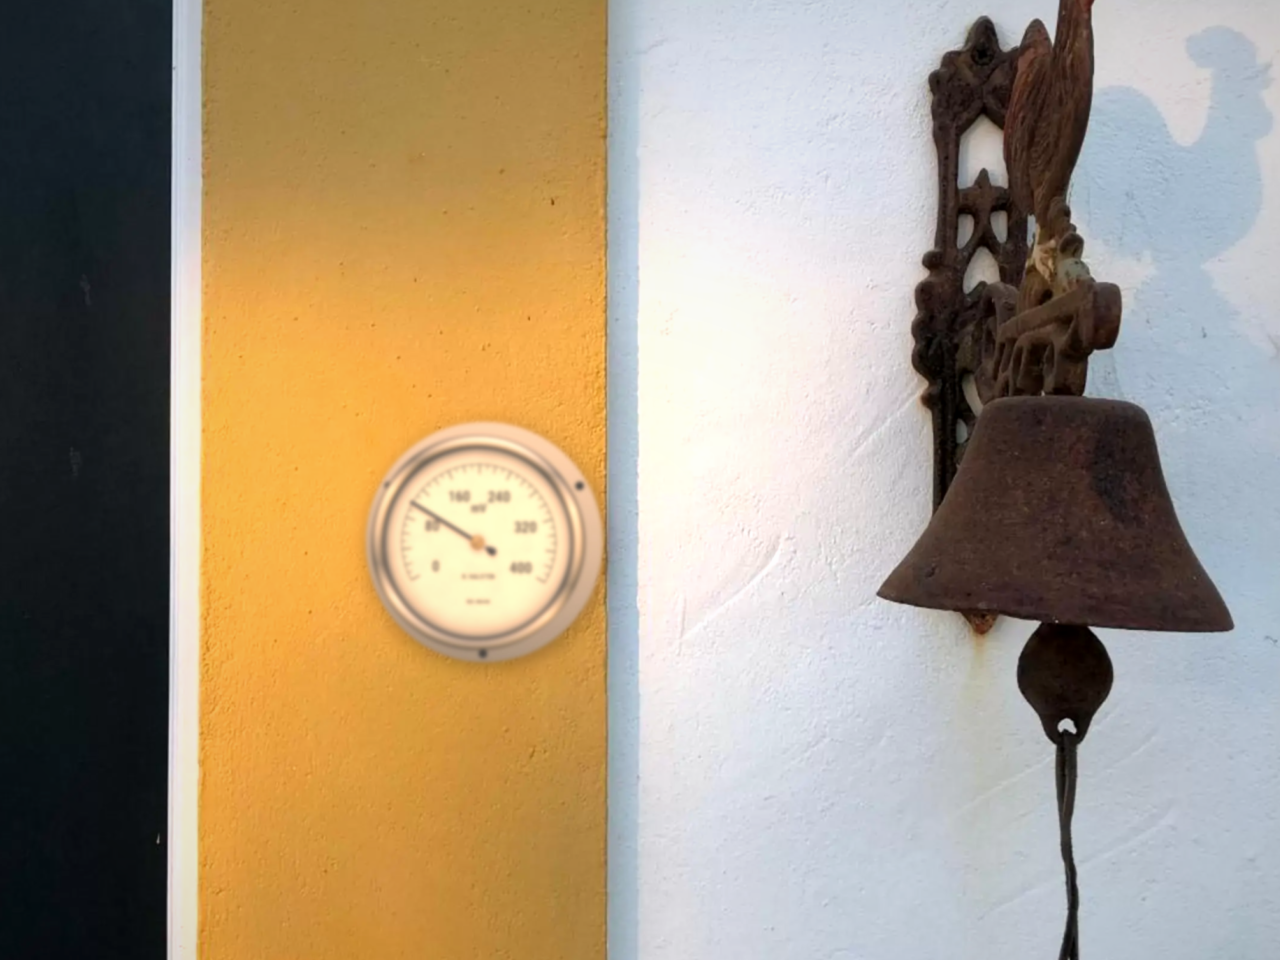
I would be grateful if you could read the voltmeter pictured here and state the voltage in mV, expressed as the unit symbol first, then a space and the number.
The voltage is mV 100
